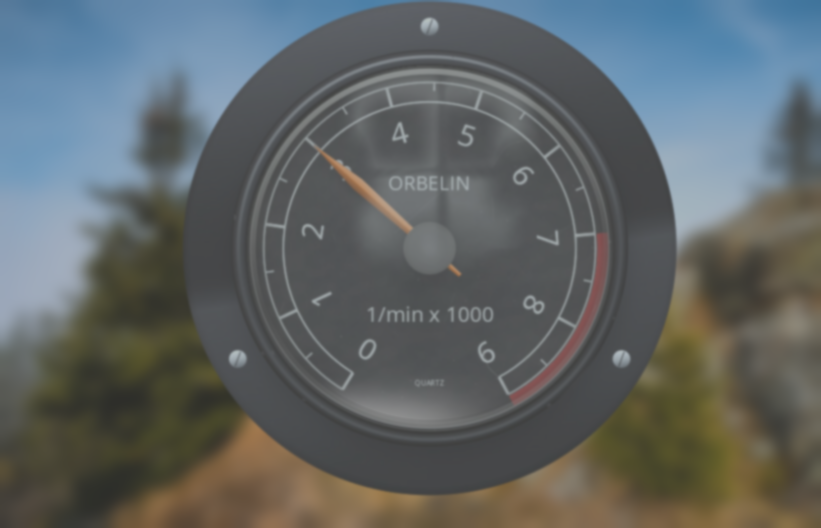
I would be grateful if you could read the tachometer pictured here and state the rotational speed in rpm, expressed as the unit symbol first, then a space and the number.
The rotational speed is rpm 3000
